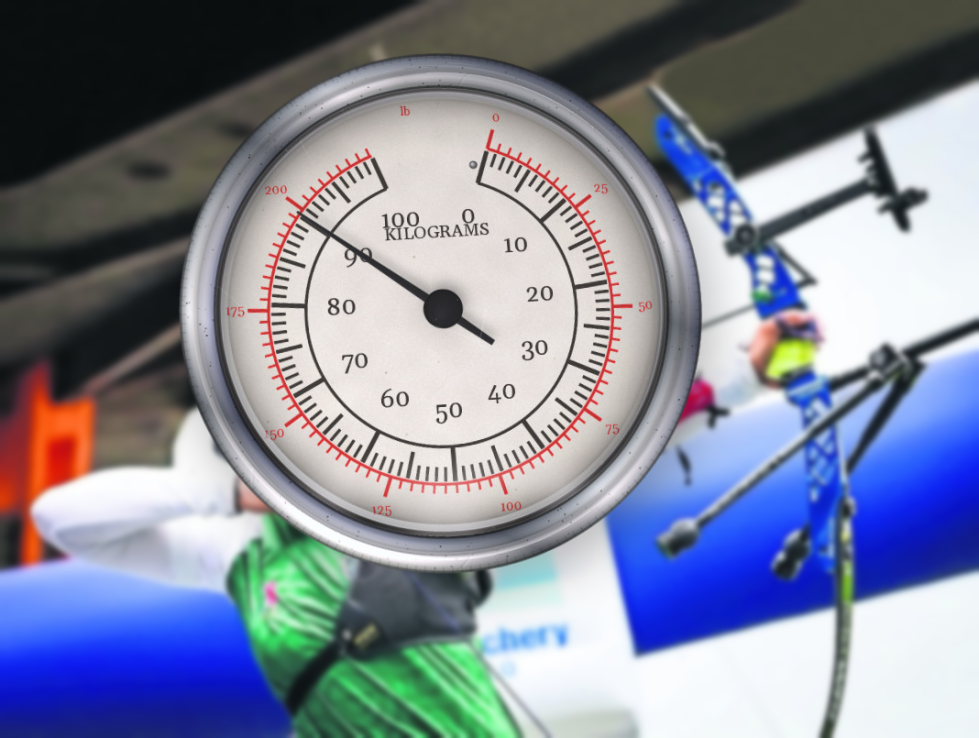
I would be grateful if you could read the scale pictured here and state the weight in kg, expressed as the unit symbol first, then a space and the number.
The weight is kg 90
